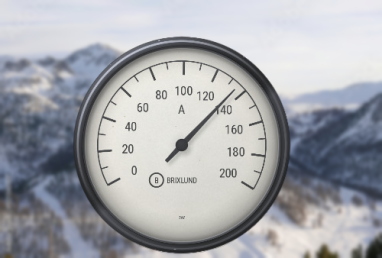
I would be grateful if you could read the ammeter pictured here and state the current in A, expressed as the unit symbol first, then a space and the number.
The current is A 135
